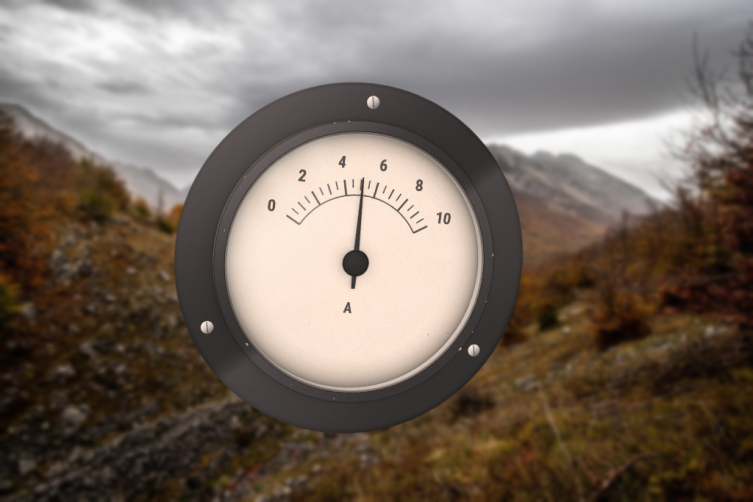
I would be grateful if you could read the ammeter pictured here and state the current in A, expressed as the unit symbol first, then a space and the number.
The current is A 5
